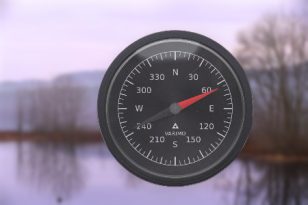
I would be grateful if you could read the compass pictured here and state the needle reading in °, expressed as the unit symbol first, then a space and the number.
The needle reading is ° 65
